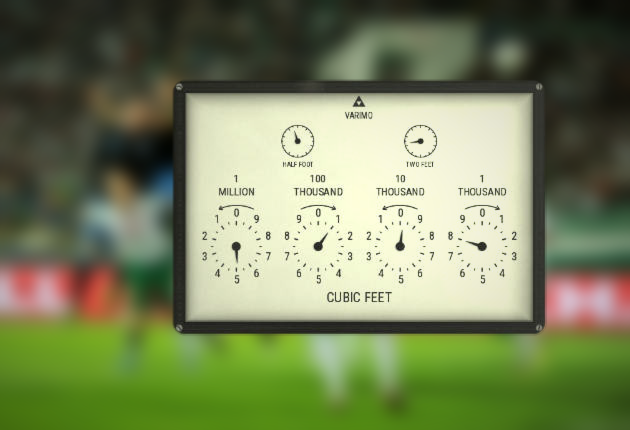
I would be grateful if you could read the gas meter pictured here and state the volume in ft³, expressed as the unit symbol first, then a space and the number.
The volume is ft³ 509800
